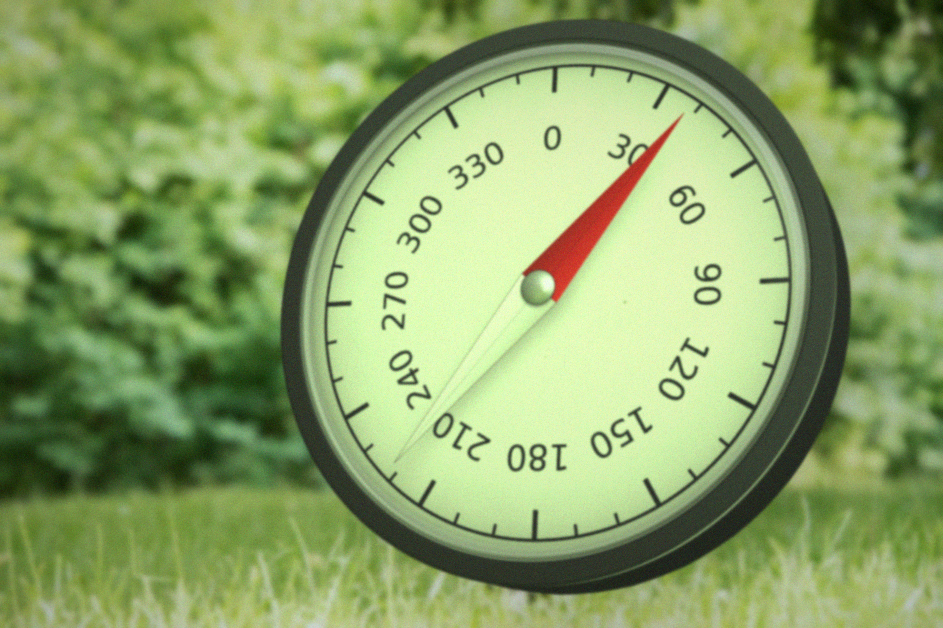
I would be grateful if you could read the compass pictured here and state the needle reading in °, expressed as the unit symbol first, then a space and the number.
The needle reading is ° 40
